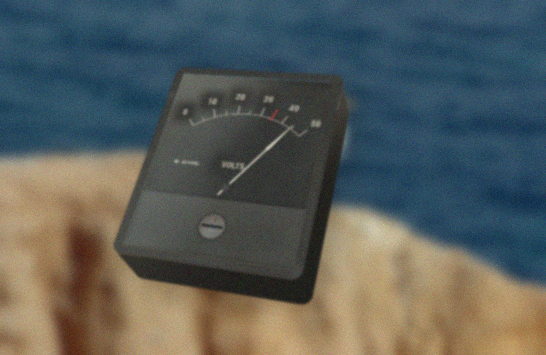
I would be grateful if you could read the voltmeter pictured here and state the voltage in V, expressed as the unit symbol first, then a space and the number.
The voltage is V 45
